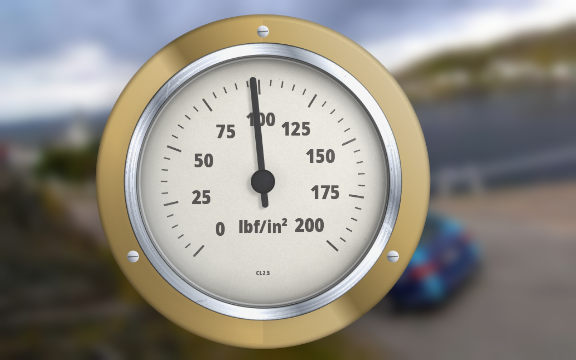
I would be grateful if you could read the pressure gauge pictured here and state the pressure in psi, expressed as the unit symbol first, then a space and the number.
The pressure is psi 97.5
